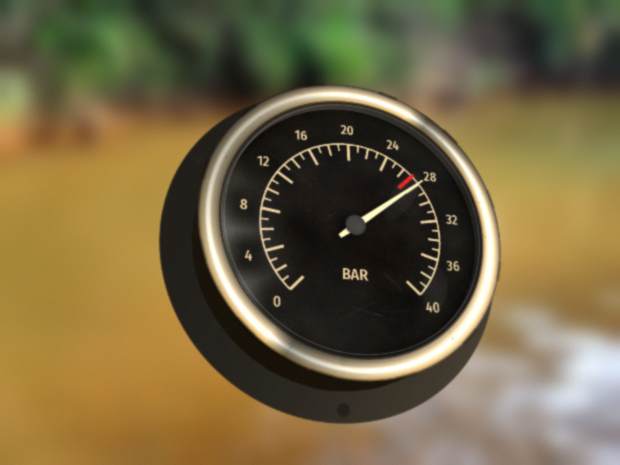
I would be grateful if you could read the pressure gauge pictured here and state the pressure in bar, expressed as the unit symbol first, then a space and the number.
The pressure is bar 28
